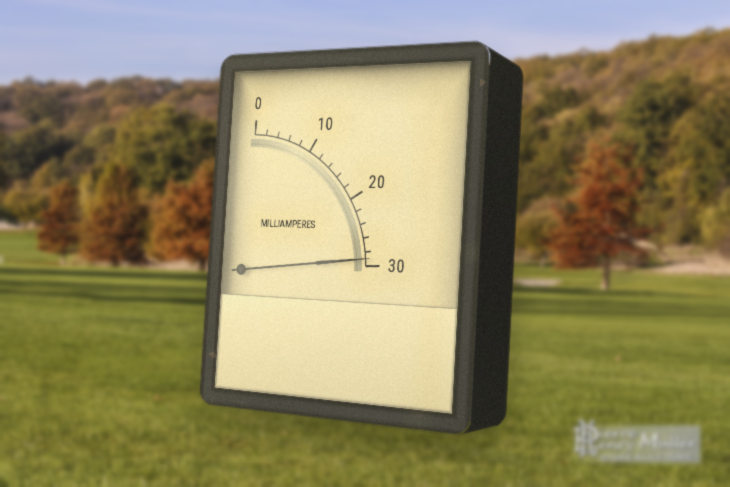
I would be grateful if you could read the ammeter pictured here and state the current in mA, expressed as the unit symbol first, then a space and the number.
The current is mA 29
